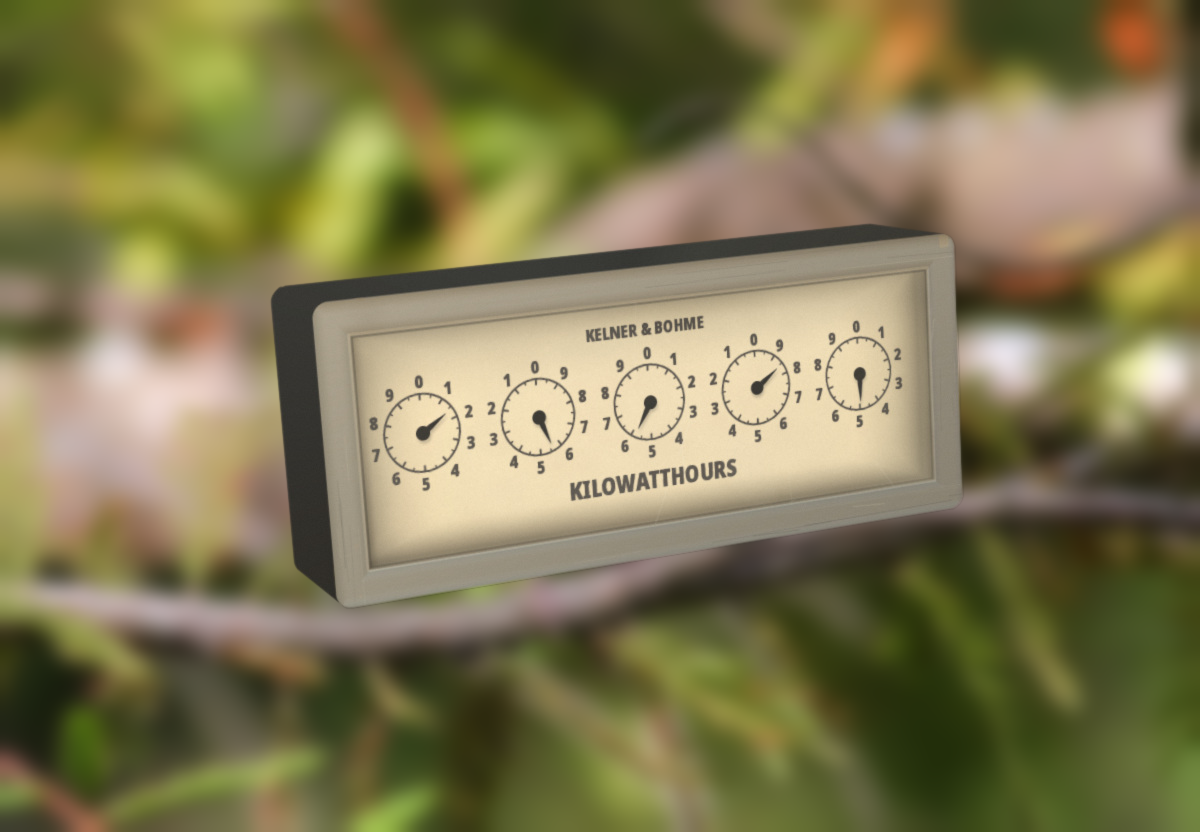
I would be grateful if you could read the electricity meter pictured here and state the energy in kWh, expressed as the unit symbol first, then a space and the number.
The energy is kWh 15585
